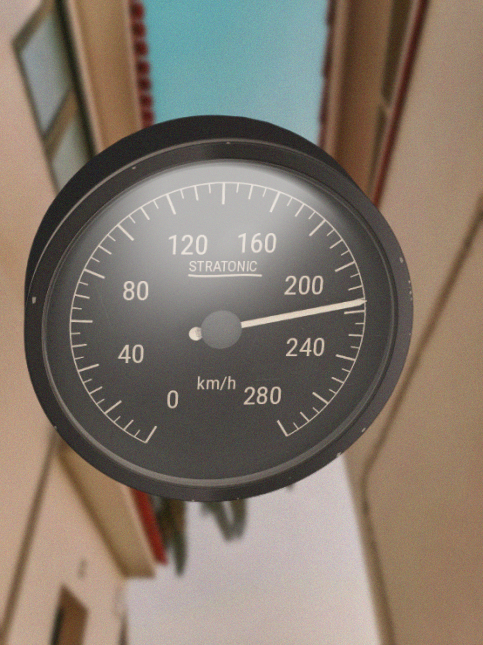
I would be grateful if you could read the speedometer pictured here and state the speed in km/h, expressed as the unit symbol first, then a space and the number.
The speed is km/h 215
